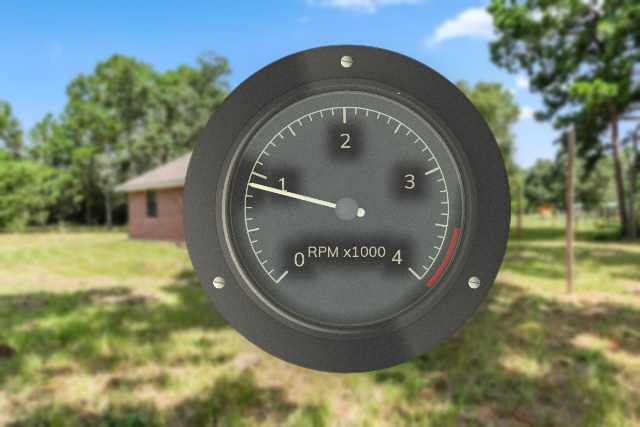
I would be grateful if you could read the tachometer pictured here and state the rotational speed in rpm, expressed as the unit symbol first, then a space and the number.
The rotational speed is rpm 900
